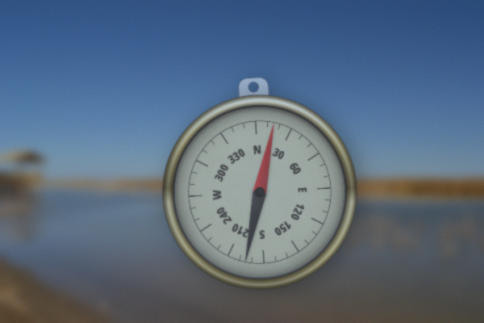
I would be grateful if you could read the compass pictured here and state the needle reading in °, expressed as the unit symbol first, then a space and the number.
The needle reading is ° 15
